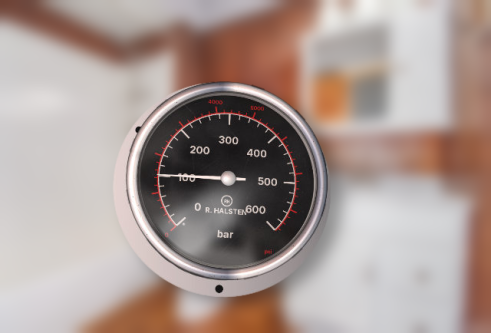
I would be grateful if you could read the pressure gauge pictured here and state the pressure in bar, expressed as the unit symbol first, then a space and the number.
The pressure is bar 100
